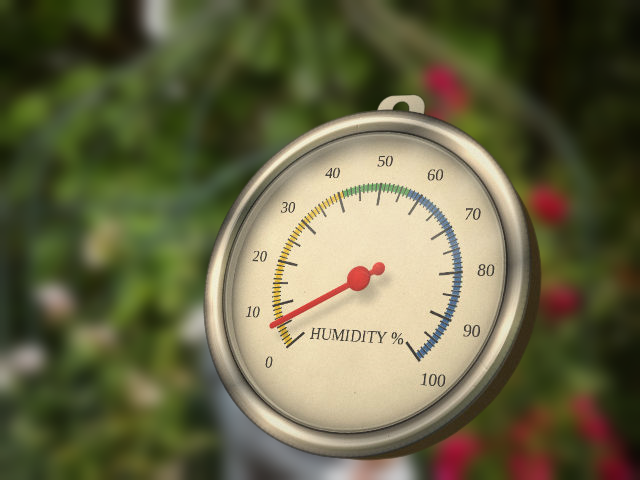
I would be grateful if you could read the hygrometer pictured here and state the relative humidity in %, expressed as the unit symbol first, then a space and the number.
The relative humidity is % 5
